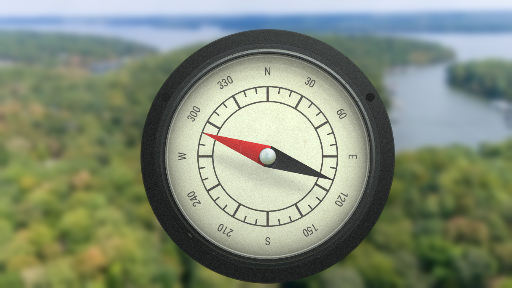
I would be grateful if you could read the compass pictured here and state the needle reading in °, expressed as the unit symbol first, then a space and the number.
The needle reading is ° 290
